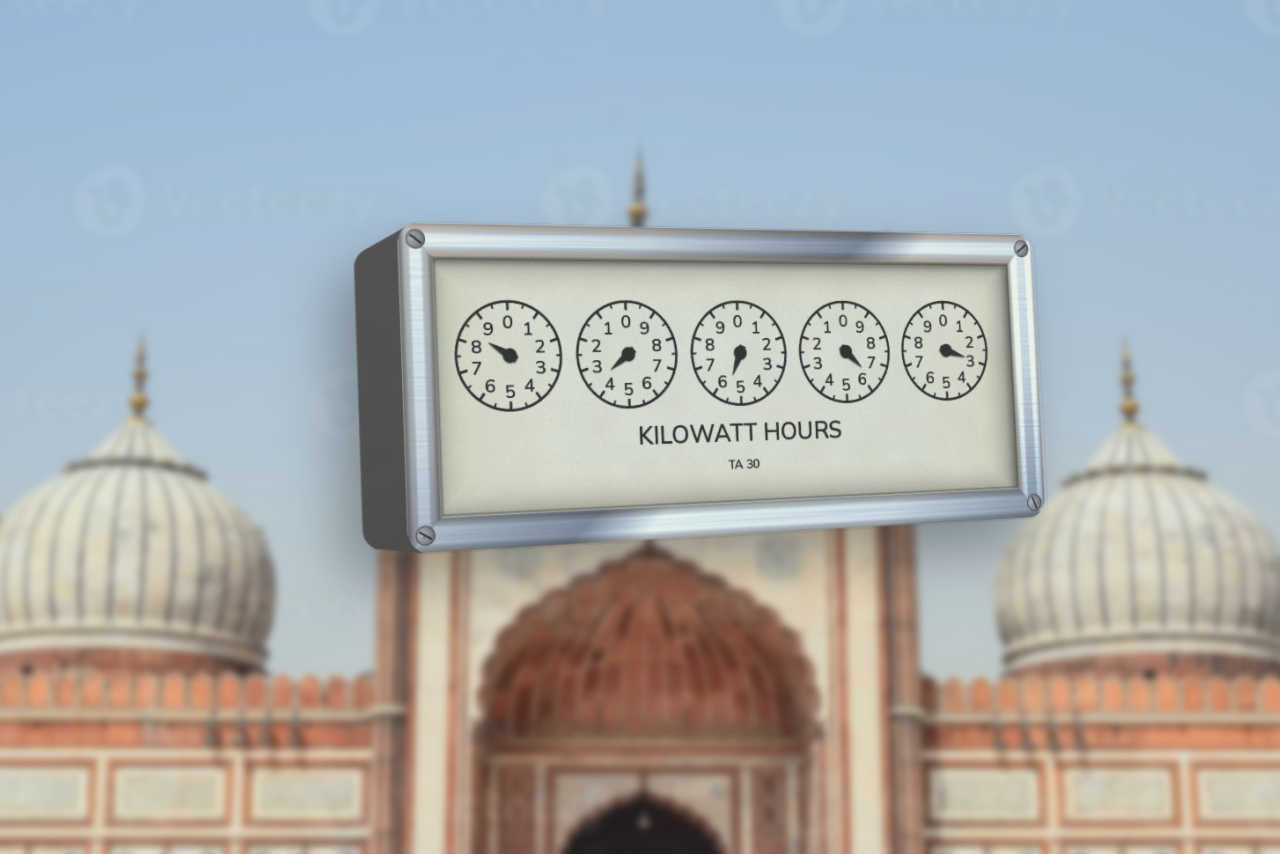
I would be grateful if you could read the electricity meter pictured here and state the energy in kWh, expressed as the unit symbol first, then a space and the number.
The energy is kWh 83563
